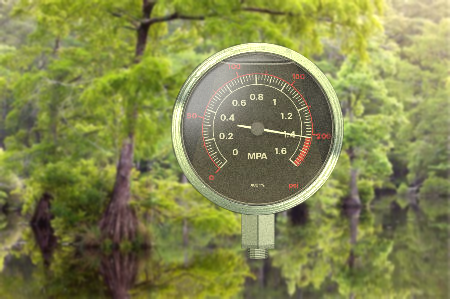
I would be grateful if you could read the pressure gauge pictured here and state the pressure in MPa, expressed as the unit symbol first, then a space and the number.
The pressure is MPa 1.4
